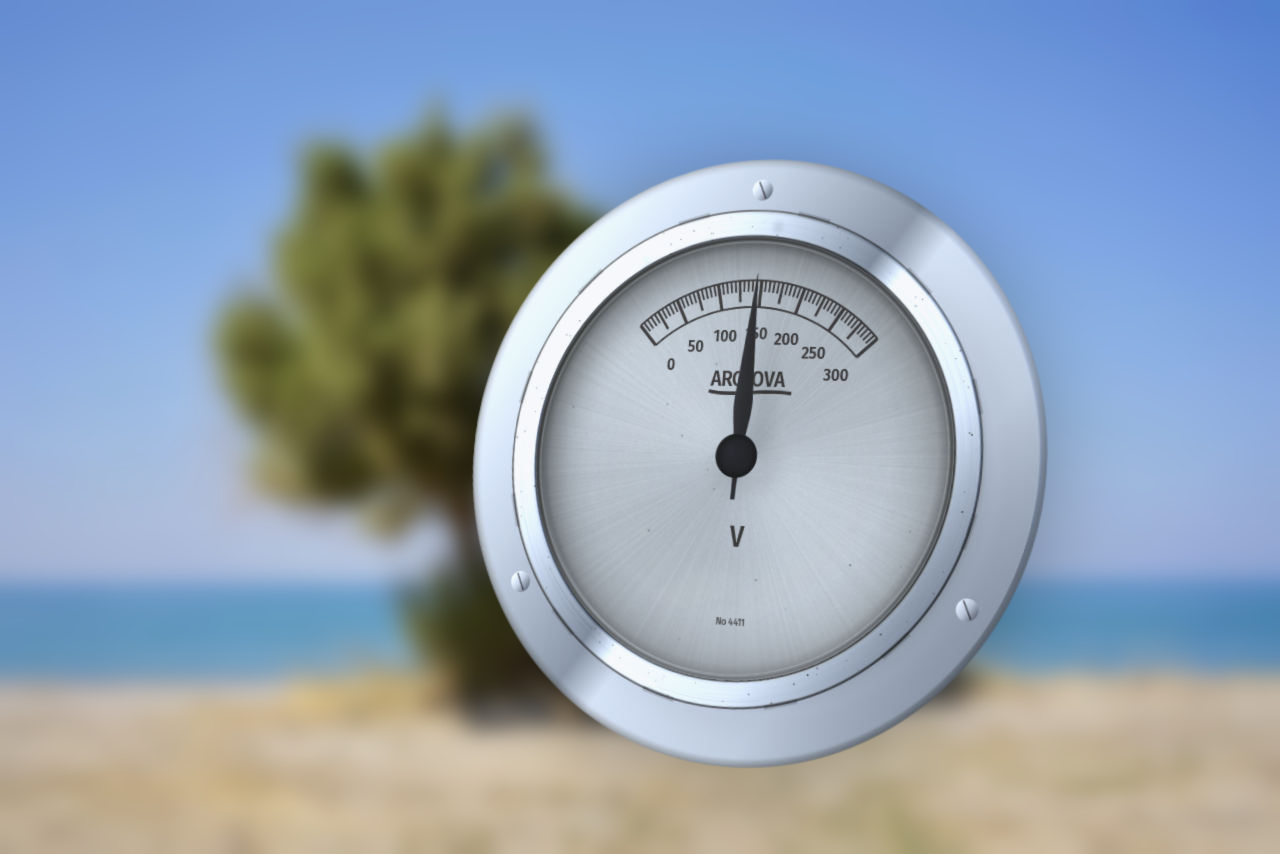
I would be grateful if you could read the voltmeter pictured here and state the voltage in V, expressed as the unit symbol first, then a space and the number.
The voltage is V 150
